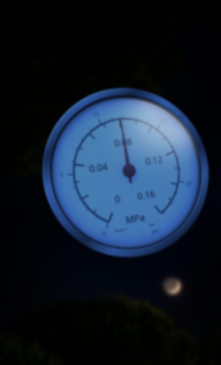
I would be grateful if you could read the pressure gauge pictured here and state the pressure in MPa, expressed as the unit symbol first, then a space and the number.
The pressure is MPa 0.08
